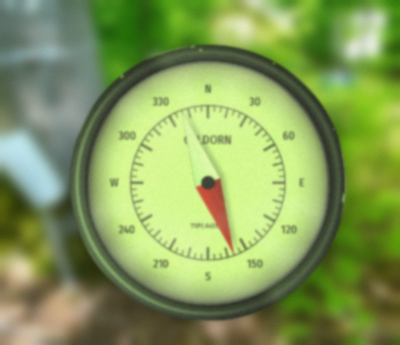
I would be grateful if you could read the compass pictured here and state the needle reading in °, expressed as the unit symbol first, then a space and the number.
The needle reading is ° 160
